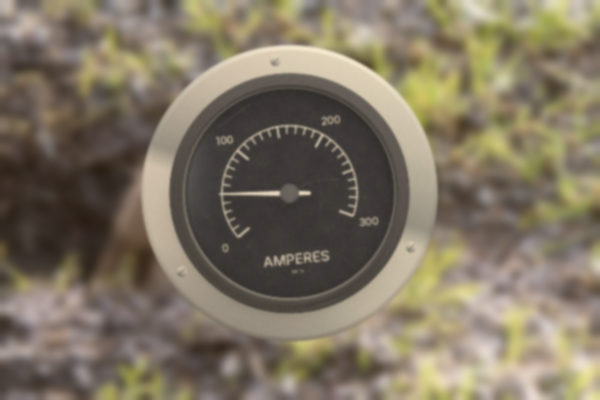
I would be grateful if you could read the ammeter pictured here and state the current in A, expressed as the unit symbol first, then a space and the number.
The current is A 50
